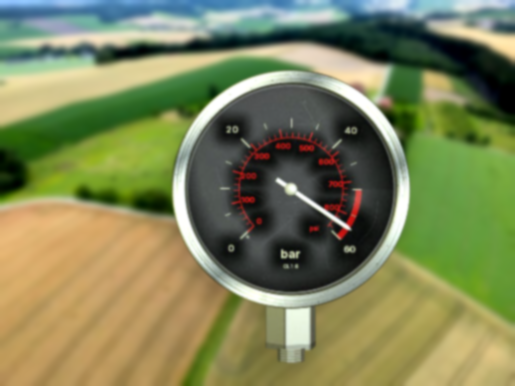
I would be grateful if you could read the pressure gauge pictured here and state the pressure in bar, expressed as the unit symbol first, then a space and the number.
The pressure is bar 57.5
